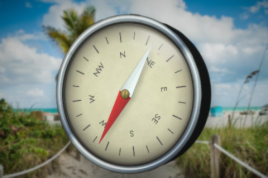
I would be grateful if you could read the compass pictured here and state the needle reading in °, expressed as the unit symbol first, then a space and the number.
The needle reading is ° 217.5
